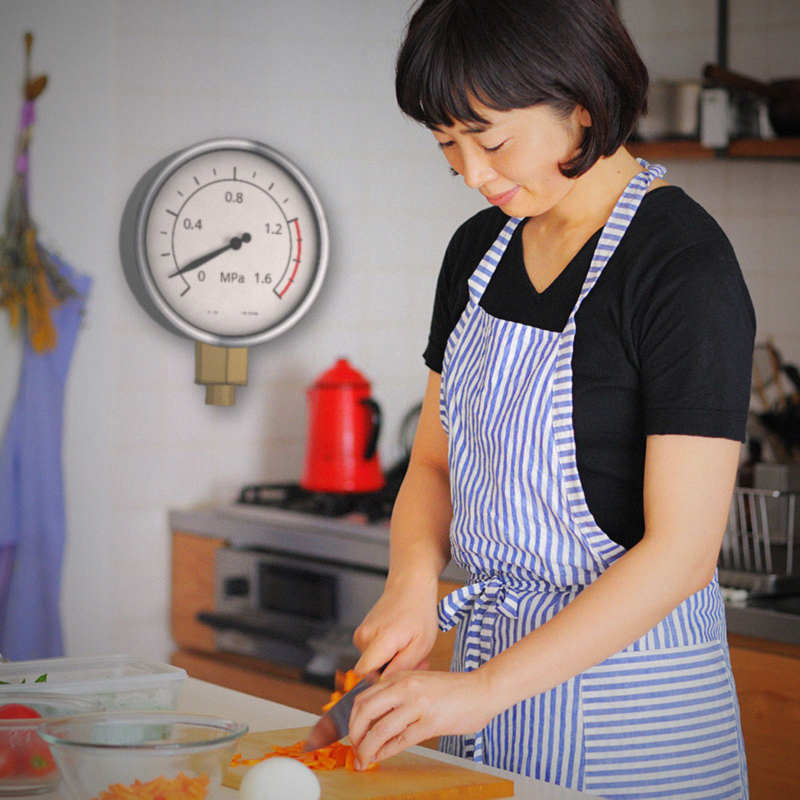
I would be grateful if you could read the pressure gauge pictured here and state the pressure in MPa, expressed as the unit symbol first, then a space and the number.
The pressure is MPa 0.1
